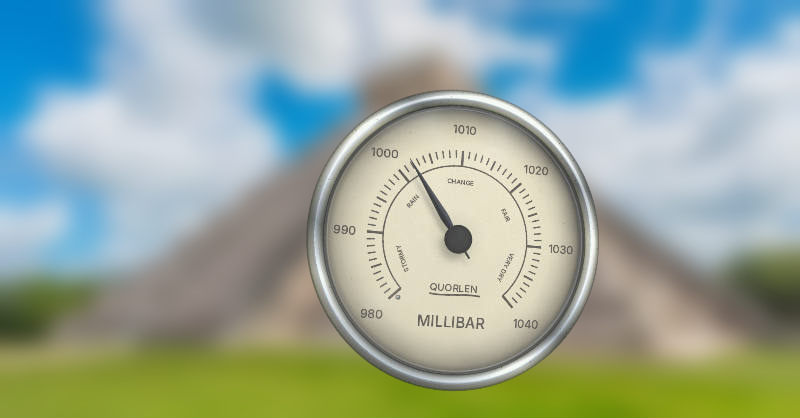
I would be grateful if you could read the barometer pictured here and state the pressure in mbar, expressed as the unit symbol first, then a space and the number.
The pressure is mbar 1002
